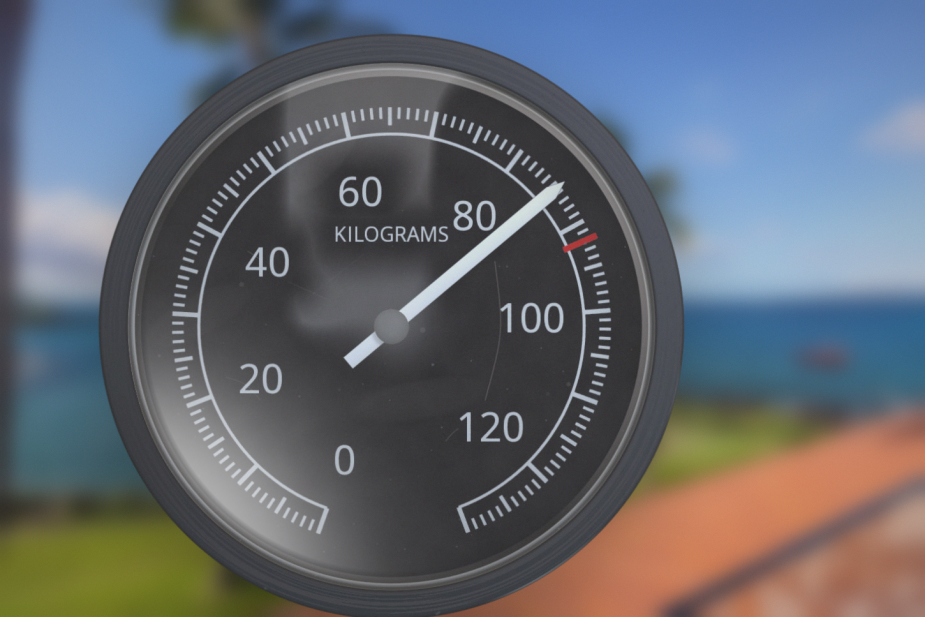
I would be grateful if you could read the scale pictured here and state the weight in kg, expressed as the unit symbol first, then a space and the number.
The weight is kg 85.5
